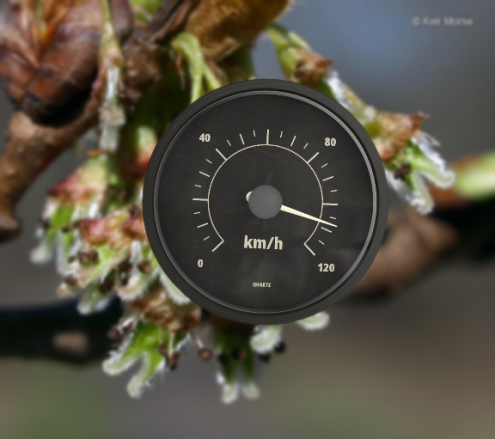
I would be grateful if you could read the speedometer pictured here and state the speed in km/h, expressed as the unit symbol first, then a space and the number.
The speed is km/h 107.5
